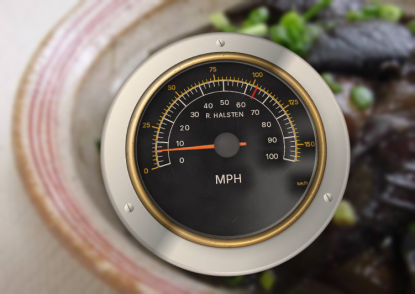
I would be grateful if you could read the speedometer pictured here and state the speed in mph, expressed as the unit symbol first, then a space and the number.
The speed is mph 6
